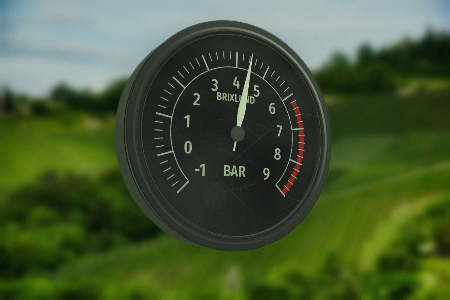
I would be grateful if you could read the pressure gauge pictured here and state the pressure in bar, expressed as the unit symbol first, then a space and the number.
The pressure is bar 4.4
